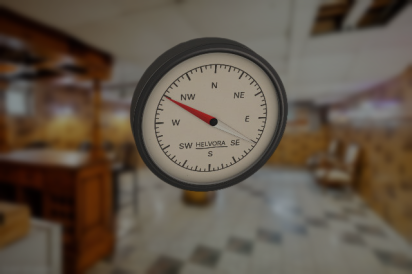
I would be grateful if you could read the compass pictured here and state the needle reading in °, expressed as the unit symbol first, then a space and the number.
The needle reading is ° 300
